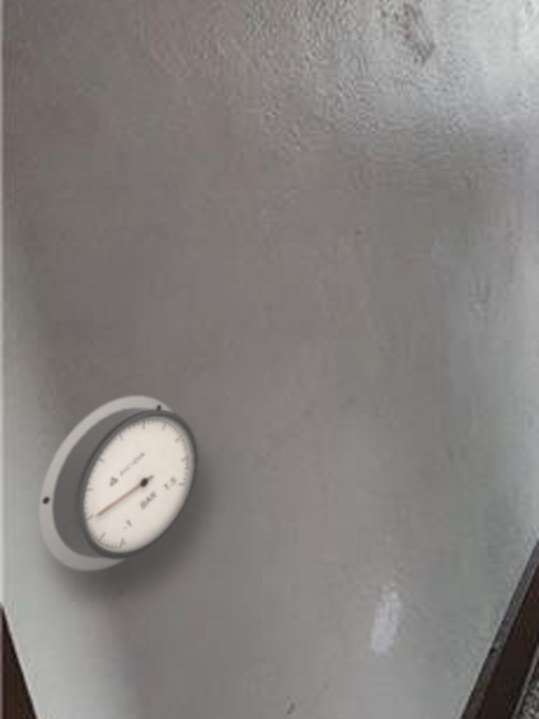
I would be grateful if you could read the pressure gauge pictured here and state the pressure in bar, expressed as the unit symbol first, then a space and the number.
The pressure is bar -0.5
